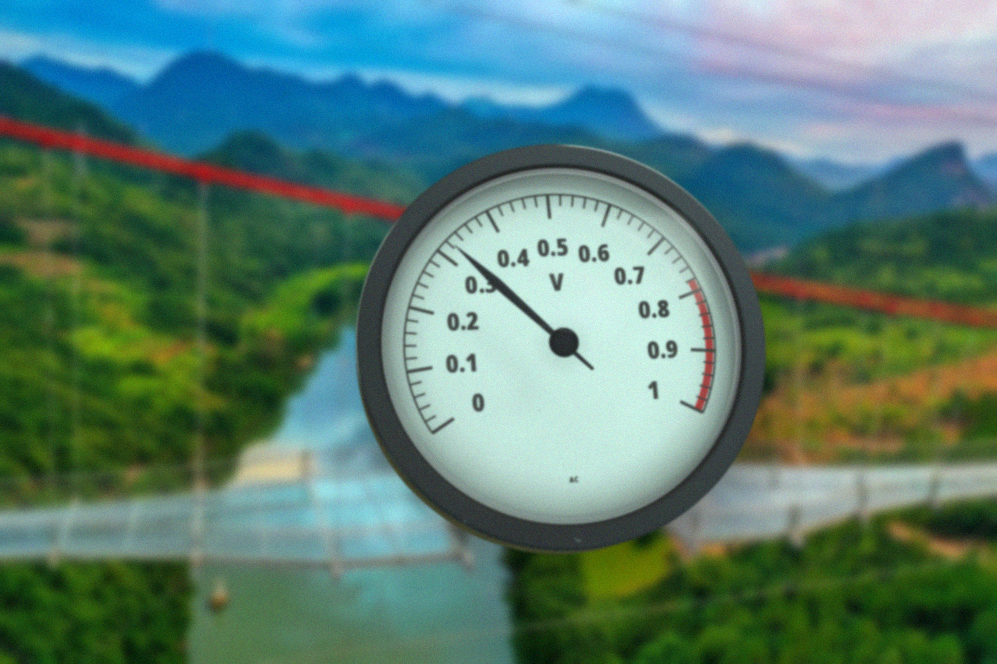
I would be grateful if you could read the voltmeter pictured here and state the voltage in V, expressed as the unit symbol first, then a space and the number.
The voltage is V 0.32
